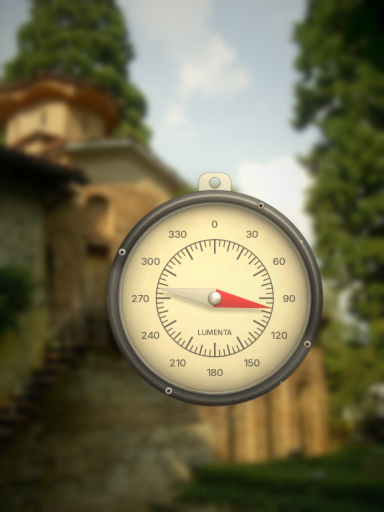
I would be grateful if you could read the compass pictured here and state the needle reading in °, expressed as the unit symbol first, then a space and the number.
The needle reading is ° 100
